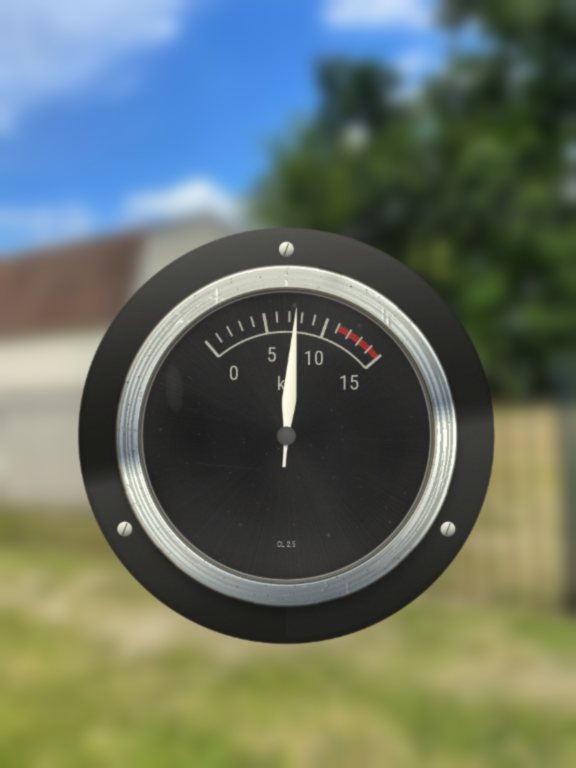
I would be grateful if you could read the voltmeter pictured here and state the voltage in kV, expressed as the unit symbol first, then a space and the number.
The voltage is kV 7.5
